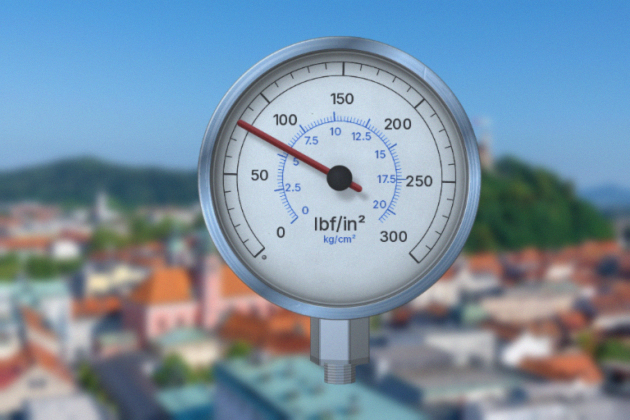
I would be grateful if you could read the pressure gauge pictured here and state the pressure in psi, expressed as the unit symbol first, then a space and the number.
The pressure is psi 80
